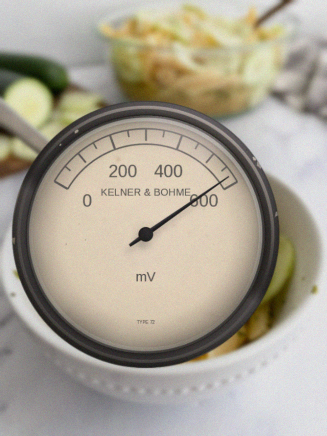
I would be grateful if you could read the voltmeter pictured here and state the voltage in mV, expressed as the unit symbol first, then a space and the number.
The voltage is mV 575
